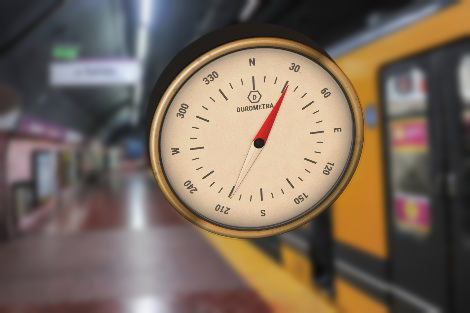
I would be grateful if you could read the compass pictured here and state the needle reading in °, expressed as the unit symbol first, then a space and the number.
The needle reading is ° 30
